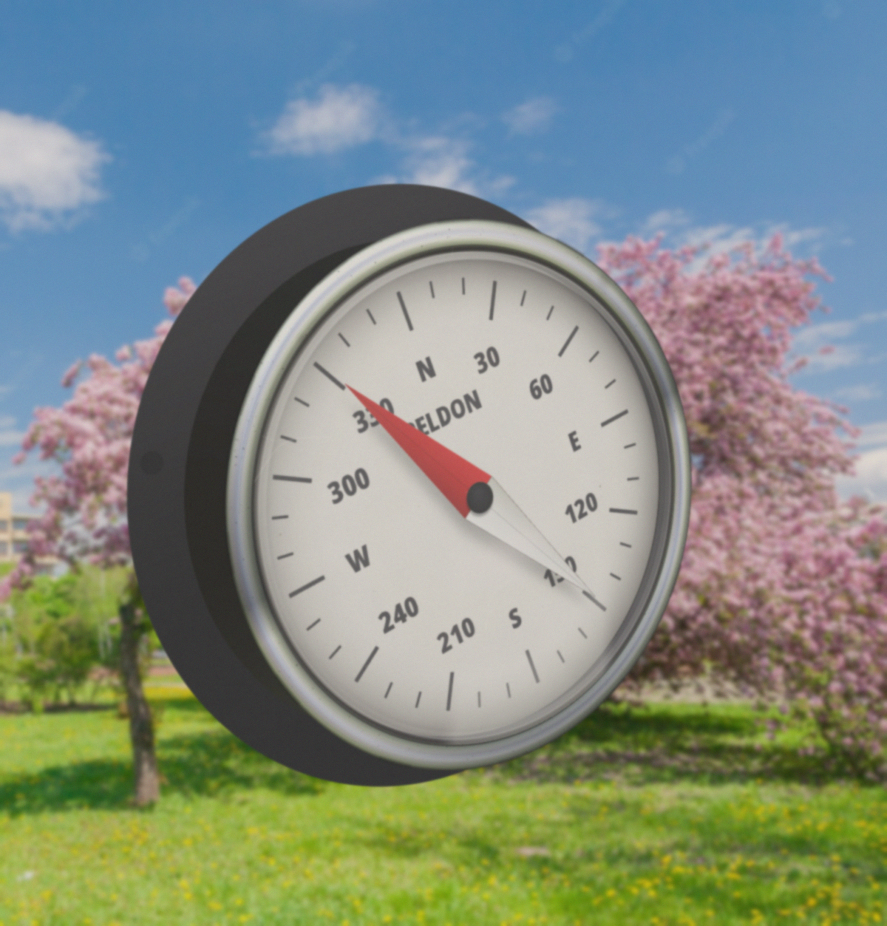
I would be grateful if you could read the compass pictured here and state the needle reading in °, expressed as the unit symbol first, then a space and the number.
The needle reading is ° 330
